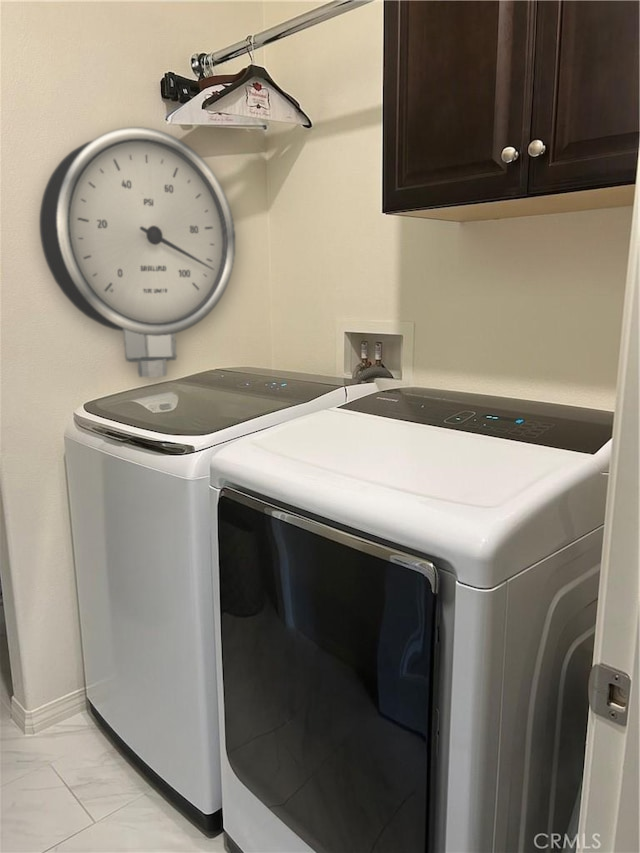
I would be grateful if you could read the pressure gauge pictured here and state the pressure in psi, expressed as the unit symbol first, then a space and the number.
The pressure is psi 92.5
